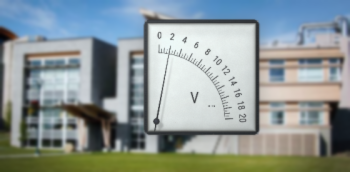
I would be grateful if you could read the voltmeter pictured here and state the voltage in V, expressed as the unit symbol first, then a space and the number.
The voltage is V 2
